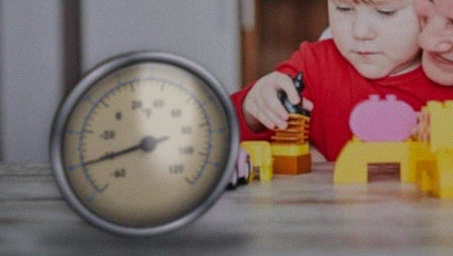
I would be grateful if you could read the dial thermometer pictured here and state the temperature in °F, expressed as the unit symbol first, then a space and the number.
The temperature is °F -40
